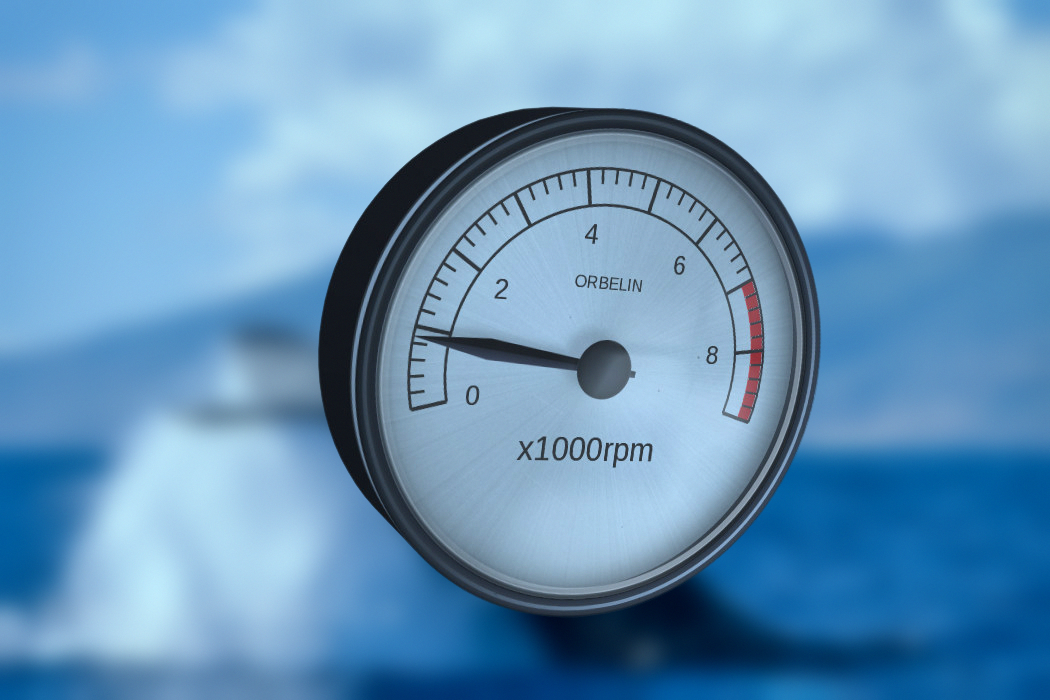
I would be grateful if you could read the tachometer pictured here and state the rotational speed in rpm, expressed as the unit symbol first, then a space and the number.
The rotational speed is rpm 900
